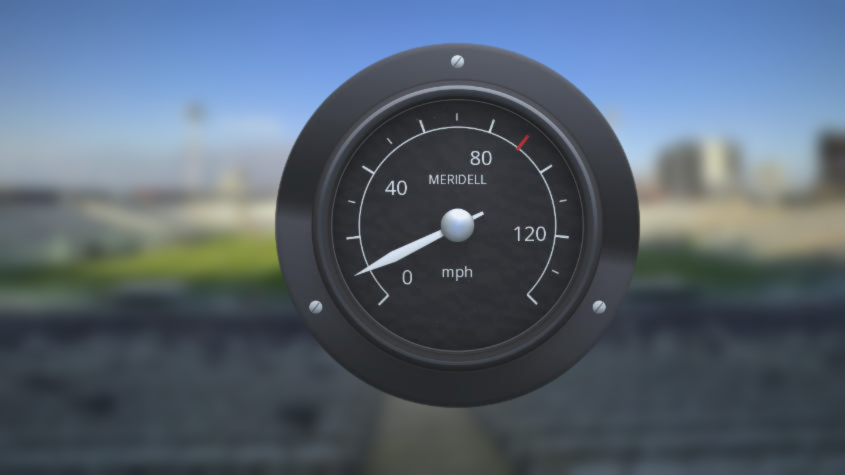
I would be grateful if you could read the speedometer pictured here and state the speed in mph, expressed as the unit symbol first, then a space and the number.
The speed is mph 10
